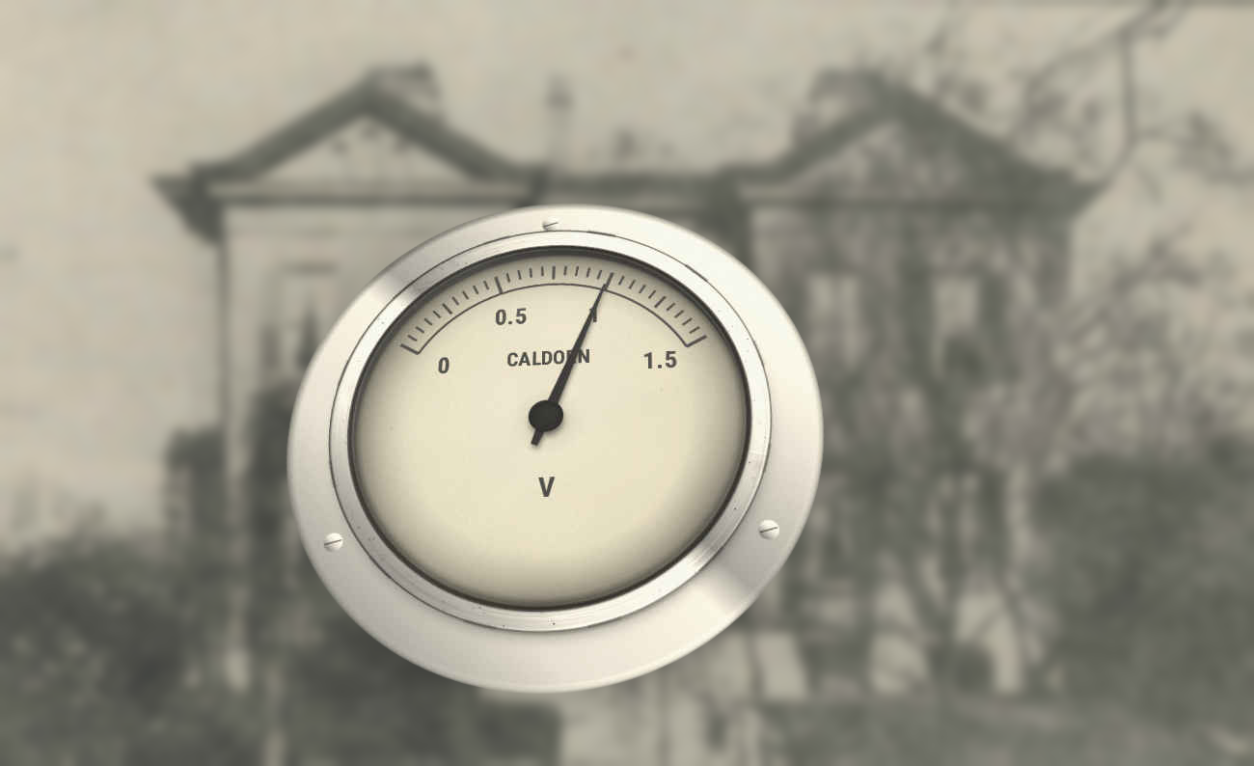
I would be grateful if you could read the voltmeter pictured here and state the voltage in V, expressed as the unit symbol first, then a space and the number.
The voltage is V 1
